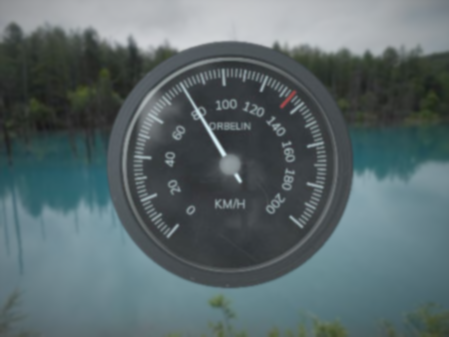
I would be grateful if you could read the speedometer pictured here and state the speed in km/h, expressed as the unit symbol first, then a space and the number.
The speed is km/h 80
